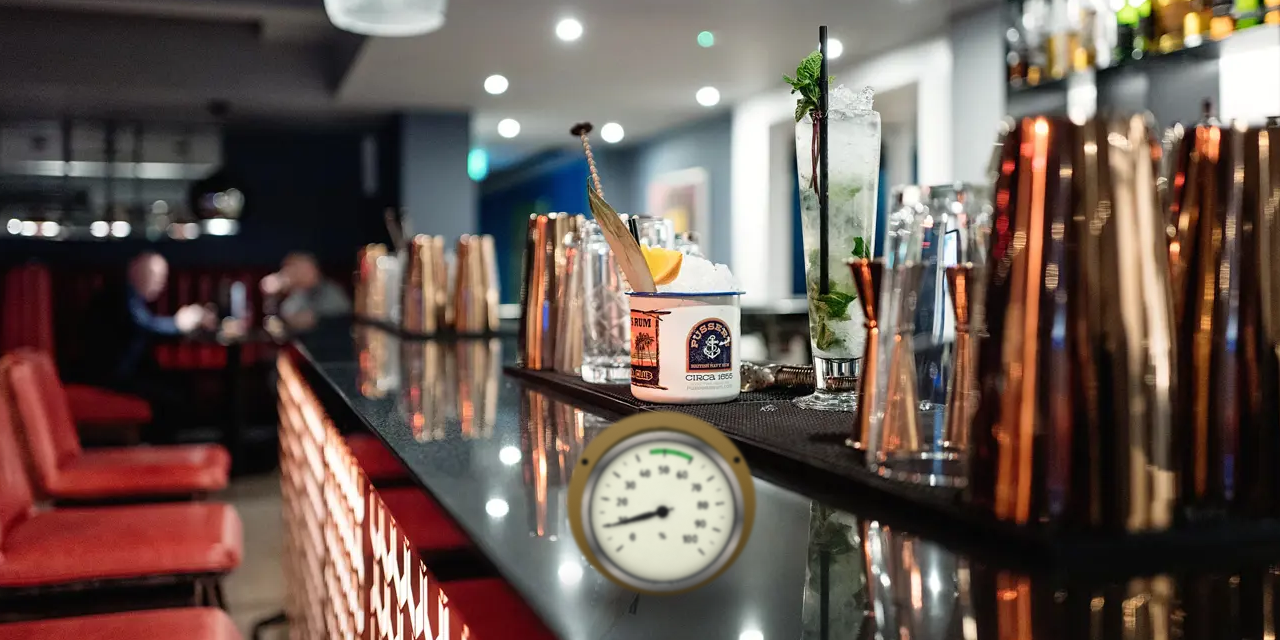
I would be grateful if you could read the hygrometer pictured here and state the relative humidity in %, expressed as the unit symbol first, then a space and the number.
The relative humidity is % 10
